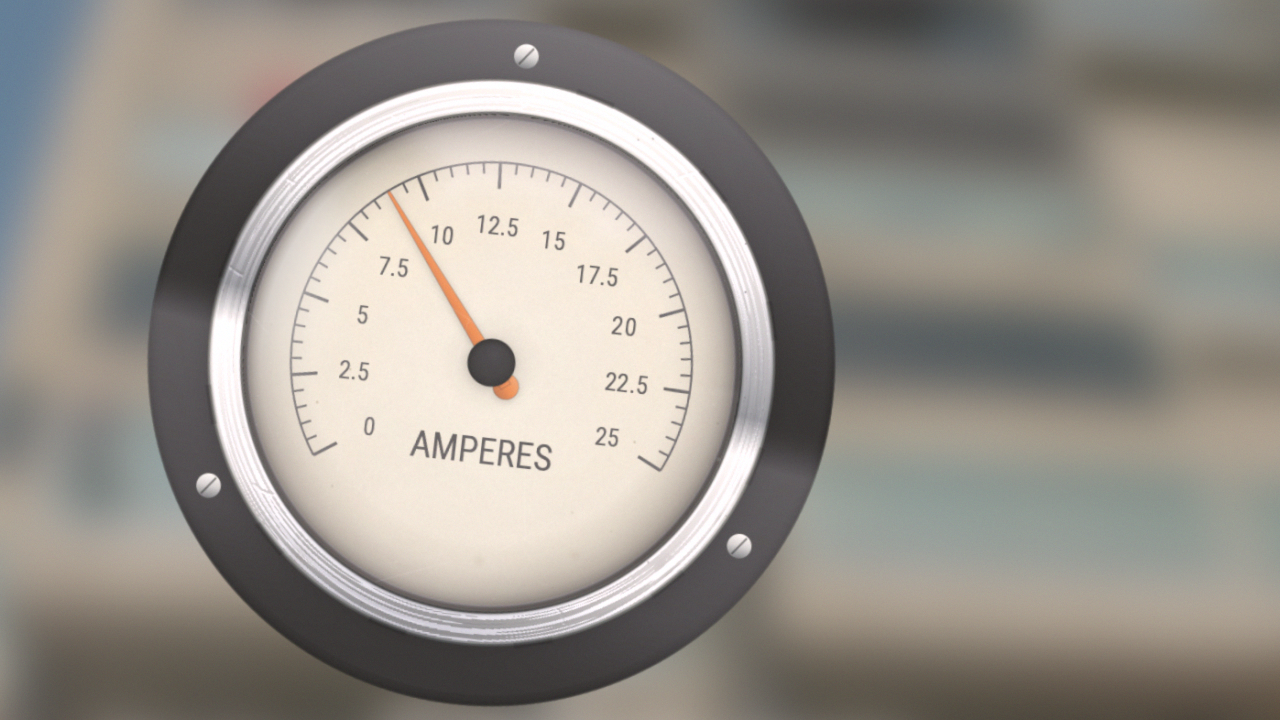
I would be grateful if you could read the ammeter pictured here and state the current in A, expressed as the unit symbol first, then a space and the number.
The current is A 9
